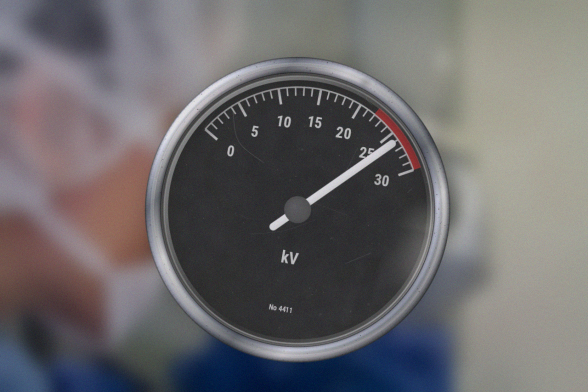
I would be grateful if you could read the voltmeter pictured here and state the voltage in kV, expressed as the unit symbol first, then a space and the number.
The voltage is kV 26
